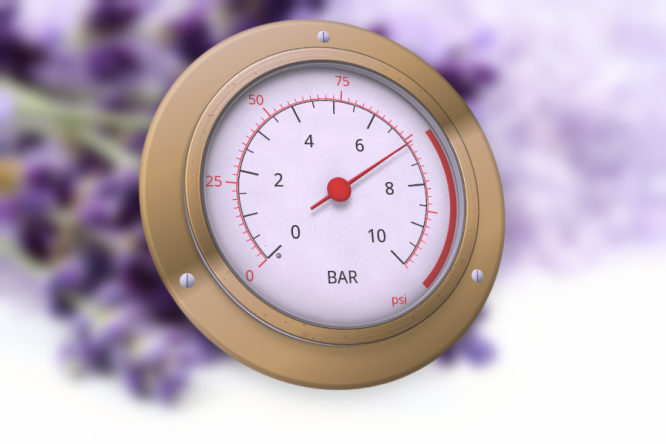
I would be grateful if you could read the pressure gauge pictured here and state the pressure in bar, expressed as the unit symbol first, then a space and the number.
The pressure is bar 7
